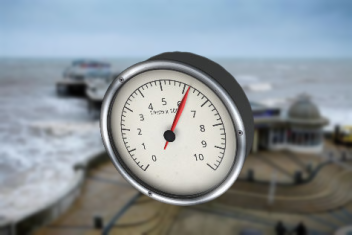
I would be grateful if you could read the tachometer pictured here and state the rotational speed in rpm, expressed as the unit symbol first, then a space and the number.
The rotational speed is rpm 6200
